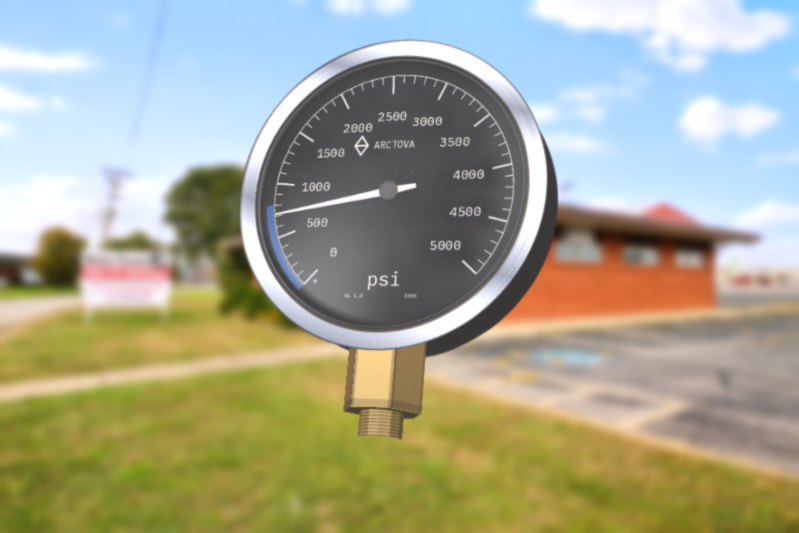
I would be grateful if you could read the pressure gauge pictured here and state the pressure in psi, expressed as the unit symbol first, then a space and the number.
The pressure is psi 700
